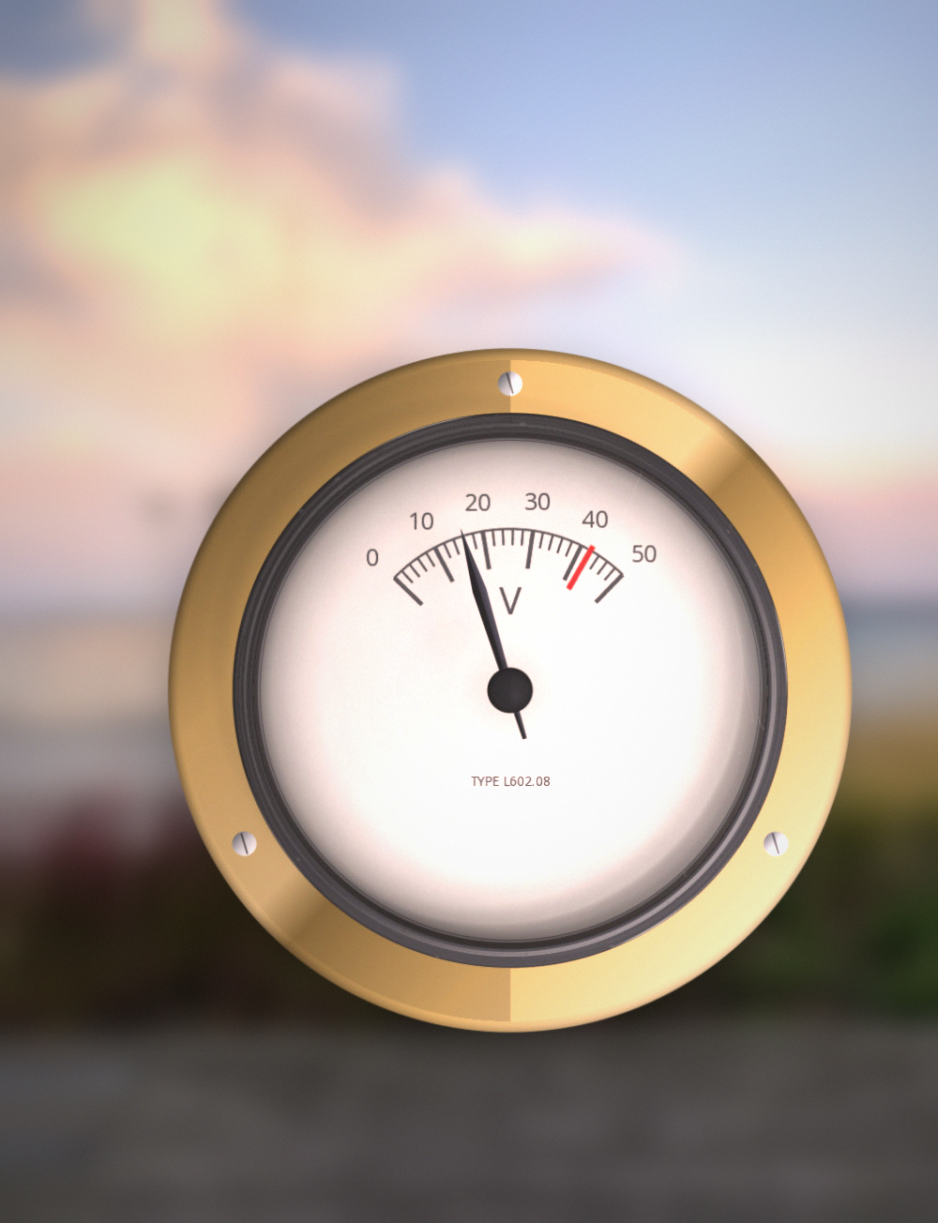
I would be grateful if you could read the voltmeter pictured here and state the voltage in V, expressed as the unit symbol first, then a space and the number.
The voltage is V 16
